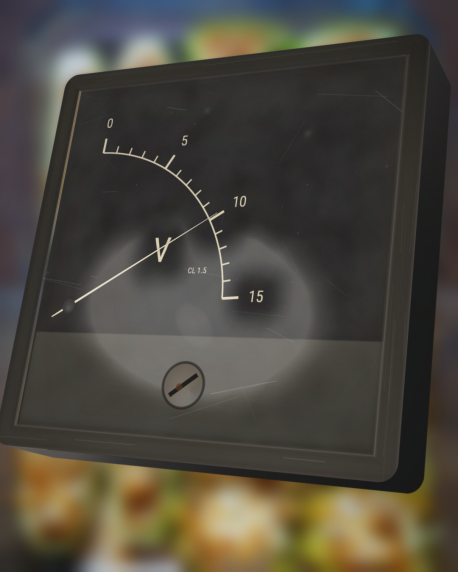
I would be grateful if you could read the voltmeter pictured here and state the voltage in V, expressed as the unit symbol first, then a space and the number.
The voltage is V 10
